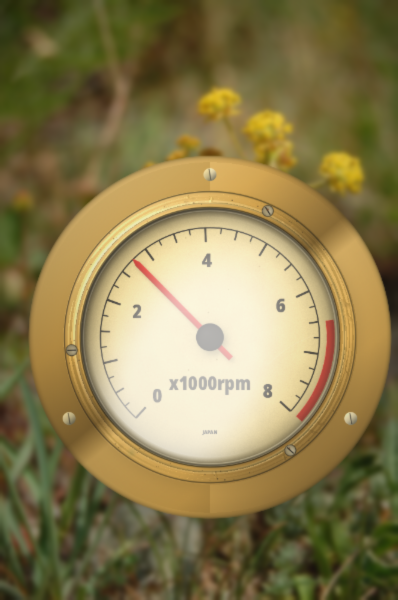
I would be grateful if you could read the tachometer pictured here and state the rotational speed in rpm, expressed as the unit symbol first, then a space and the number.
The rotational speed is rpm 2750
